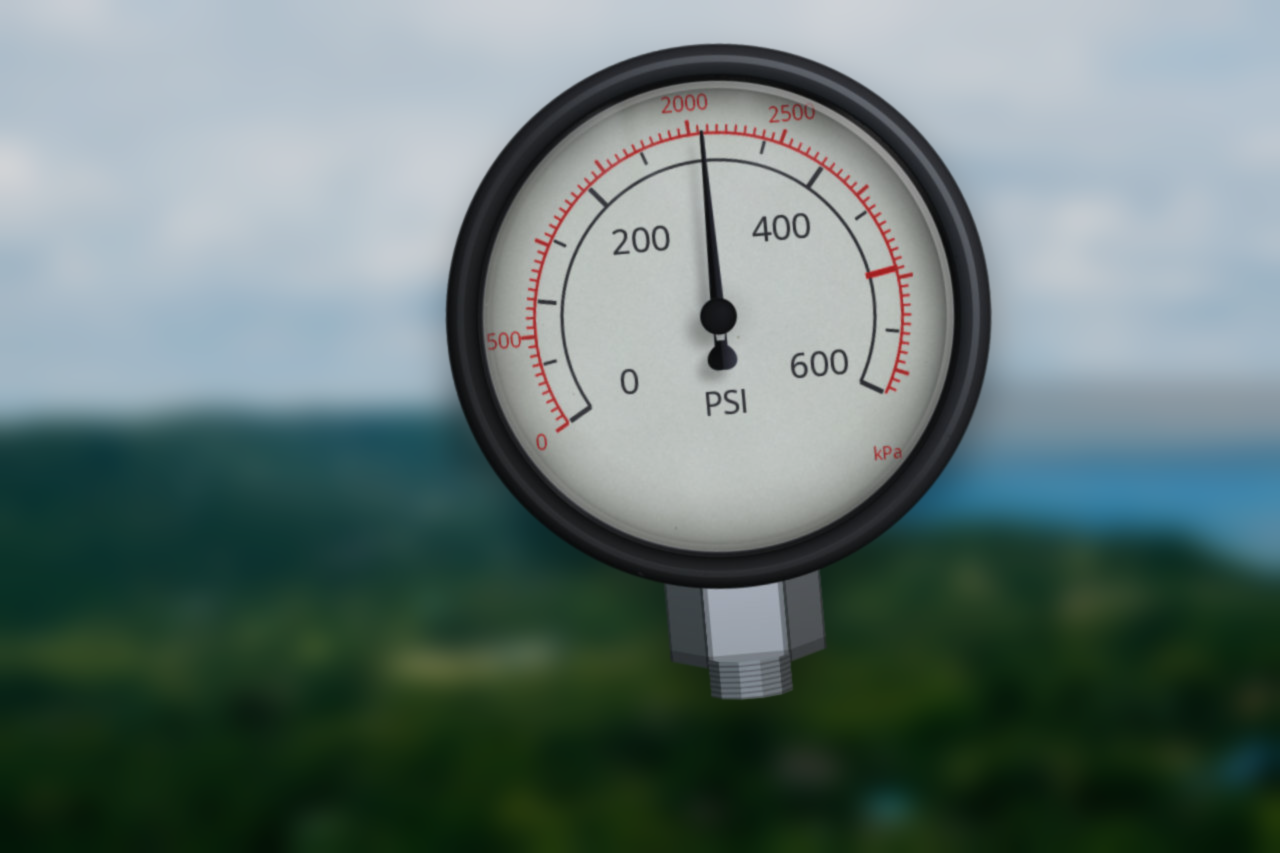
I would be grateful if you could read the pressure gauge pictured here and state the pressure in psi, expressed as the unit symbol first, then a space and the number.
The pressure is psi 300
